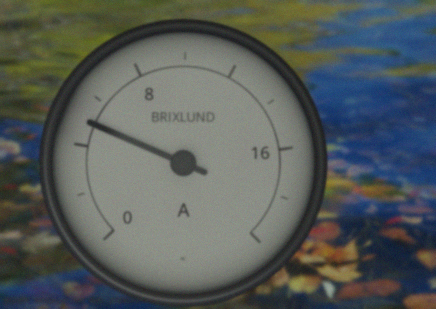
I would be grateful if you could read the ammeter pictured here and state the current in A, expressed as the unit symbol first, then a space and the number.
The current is A 5
